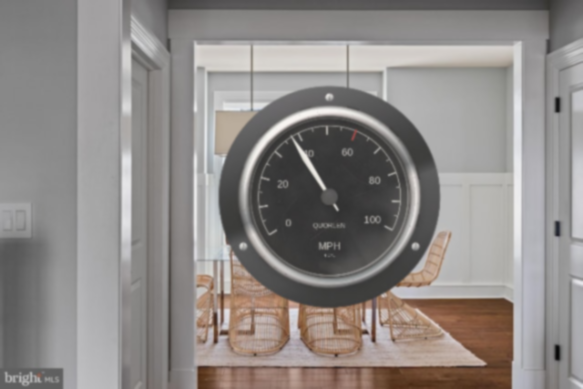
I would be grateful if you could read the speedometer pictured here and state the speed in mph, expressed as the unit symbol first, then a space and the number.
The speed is mph 37.5
